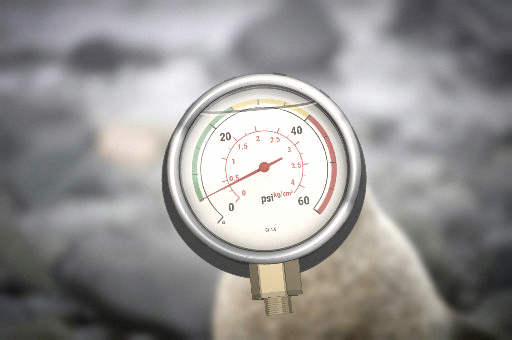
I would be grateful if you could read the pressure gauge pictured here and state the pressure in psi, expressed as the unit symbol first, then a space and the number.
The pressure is psi 5
